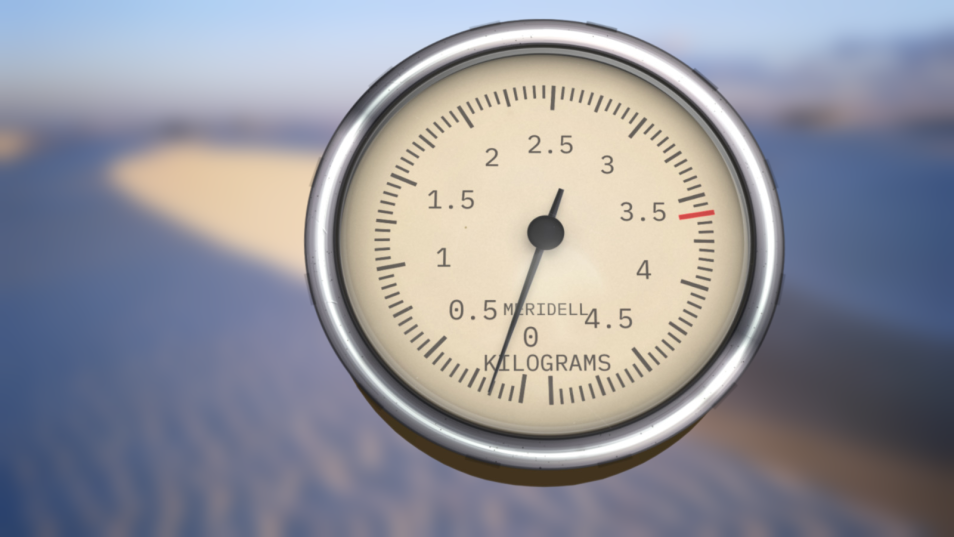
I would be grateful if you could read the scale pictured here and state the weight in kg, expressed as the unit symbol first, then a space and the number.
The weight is kg 0.15
